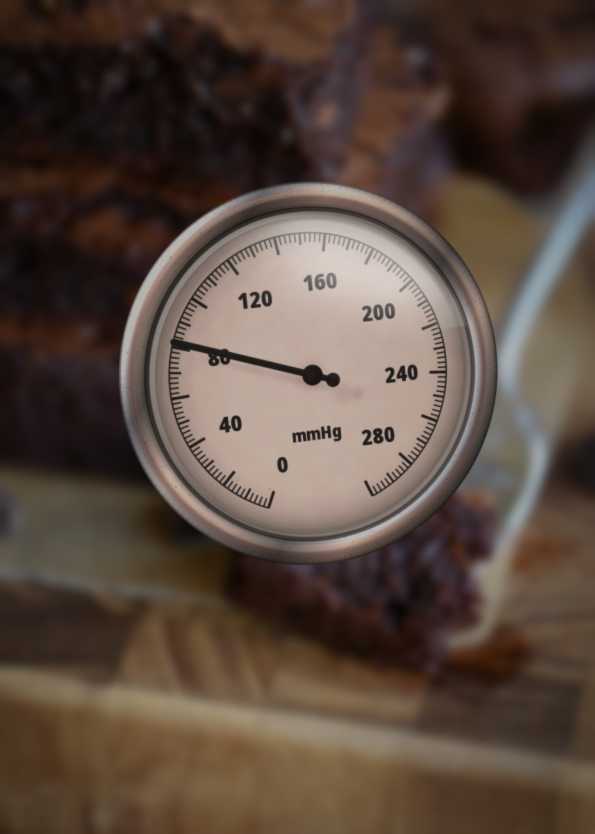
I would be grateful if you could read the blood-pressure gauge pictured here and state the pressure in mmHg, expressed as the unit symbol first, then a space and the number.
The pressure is mmHg 82
